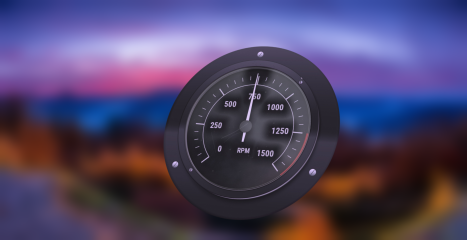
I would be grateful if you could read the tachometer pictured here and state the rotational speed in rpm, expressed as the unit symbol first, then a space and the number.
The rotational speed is rpm 750
